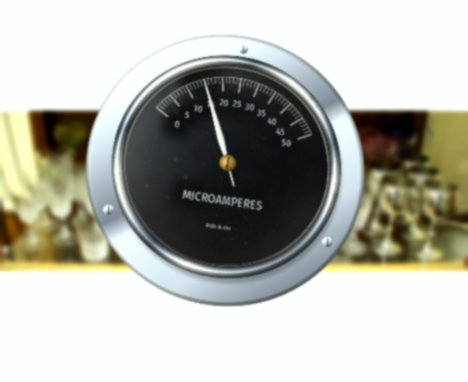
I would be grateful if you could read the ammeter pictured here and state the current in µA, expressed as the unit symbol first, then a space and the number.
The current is µA 15
